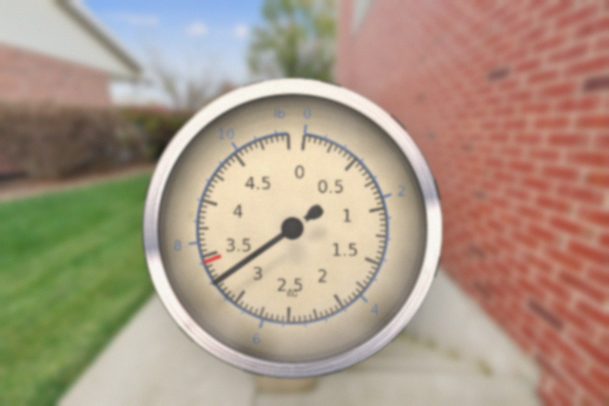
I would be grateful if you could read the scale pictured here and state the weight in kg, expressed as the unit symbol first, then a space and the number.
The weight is kg 3.25
